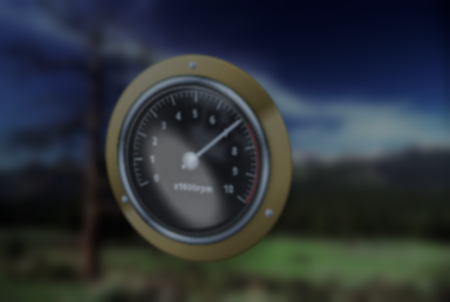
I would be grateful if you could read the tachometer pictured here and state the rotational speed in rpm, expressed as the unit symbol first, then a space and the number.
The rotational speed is rpm 7000
